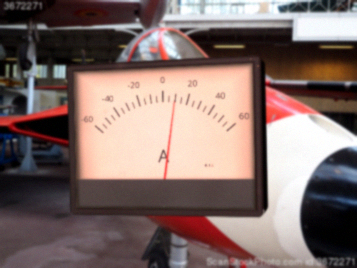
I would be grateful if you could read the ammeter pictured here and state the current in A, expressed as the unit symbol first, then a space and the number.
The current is A 10
